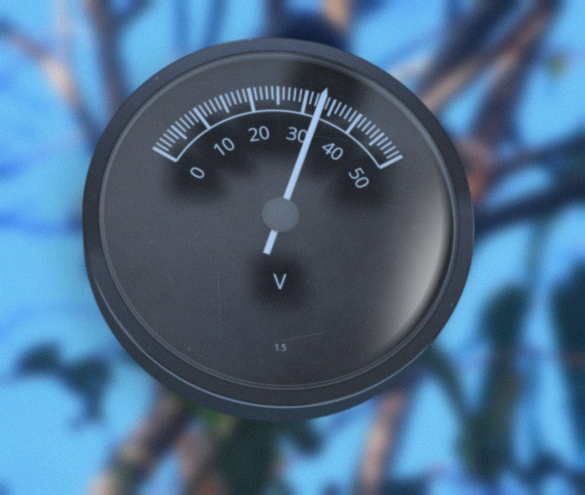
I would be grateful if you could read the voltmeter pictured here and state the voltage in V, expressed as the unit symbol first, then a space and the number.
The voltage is V 33
